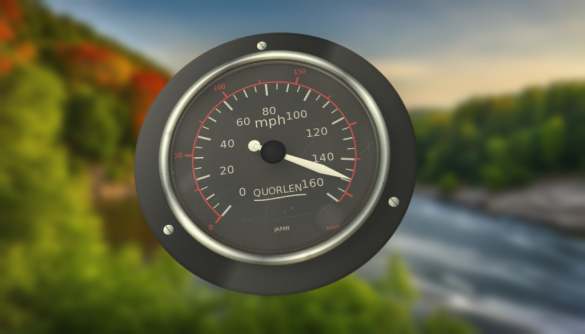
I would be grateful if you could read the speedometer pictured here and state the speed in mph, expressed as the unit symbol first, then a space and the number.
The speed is mph 150
